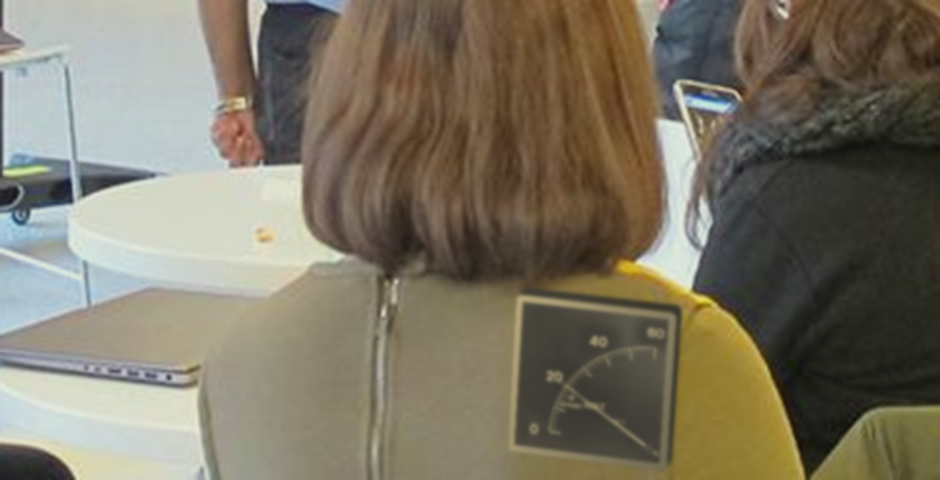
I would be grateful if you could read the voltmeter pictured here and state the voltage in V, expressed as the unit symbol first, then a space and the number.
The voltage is V 20
